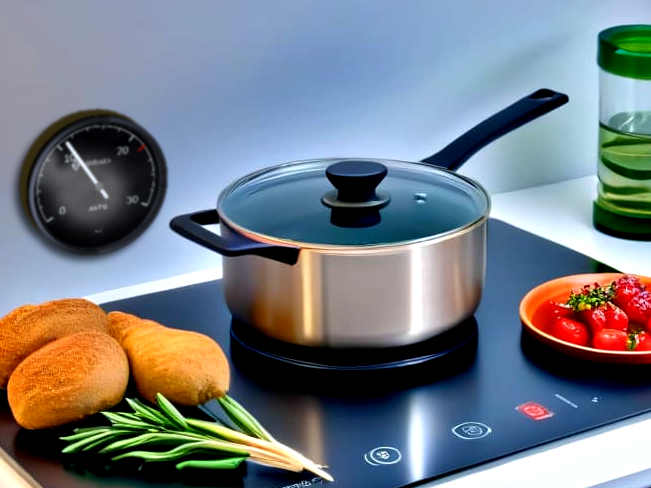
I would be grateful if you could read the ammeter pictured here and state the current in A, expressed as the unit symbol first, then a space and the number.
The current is A 11
